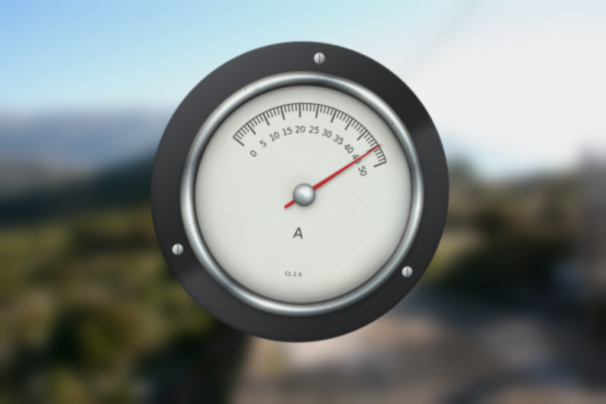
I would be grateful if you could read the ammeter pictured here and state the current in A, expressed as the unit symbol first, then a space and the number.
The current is A 45
